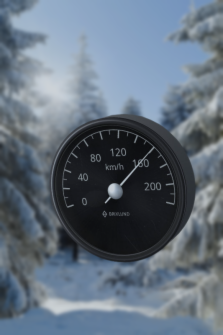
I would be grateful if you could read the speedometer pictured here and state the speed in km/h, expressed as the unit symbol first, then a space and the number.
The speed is km/h 160
